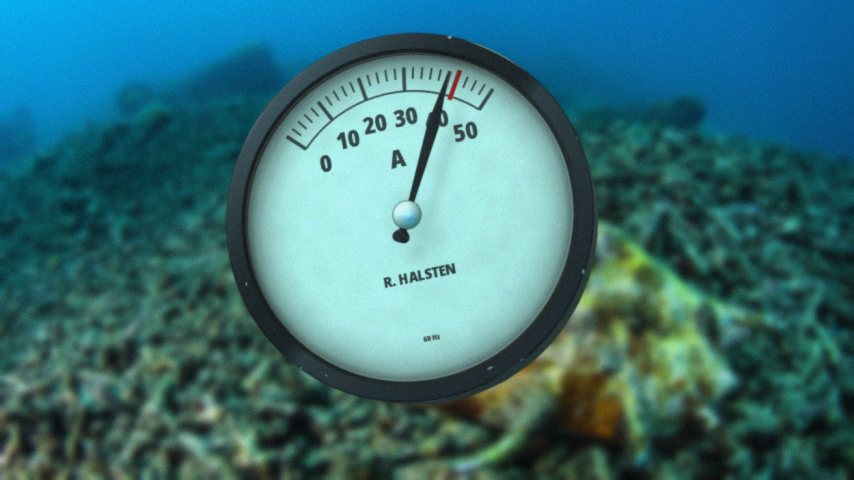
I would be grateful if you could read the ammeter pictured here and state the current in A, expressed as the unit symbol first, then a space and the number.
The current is A 40
